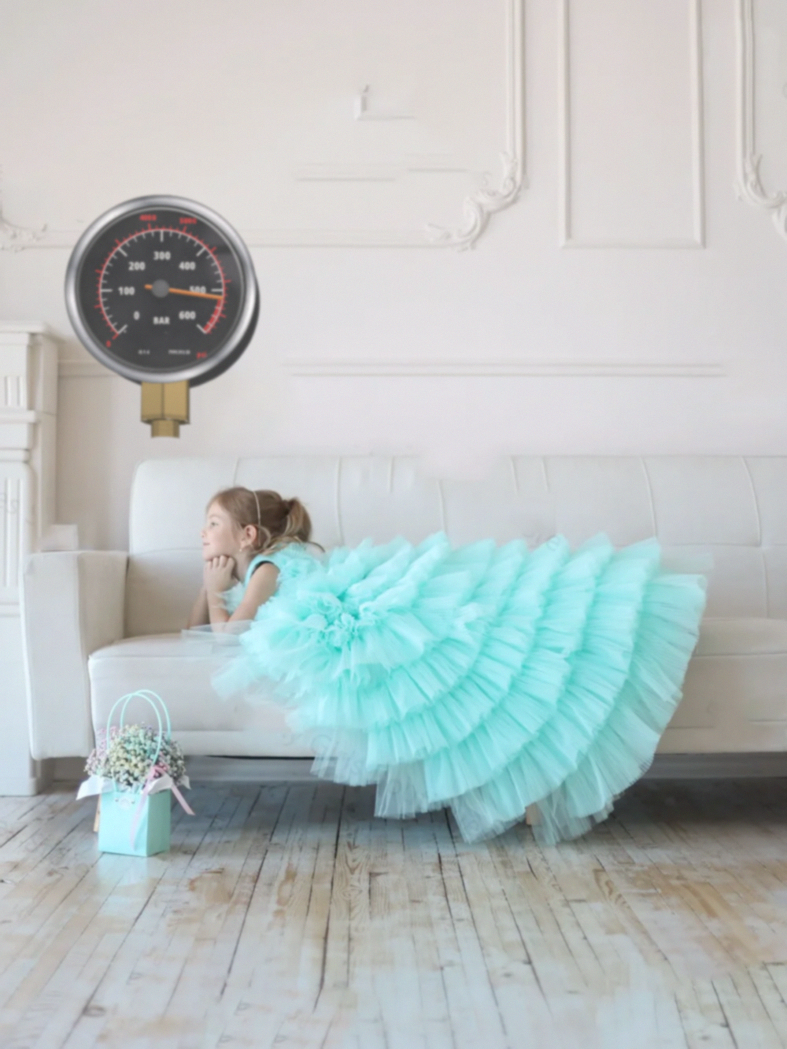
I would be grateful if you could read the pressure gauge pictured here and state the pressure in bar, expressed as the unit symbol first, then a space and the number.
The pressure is bar 520
